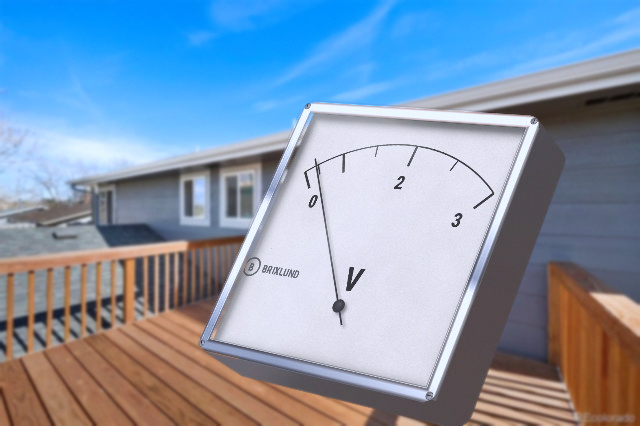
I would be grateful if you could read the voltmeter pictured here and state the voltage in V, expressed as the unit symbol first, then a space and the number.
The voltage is V 0.5
